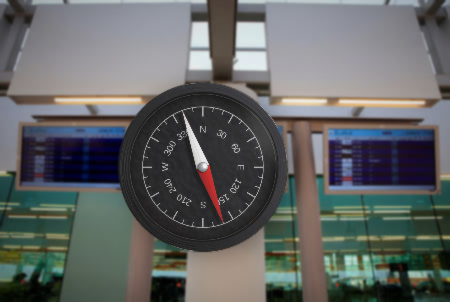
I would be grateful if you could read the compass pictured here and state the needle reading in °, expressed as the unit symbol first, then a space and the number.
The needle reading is ° 160
